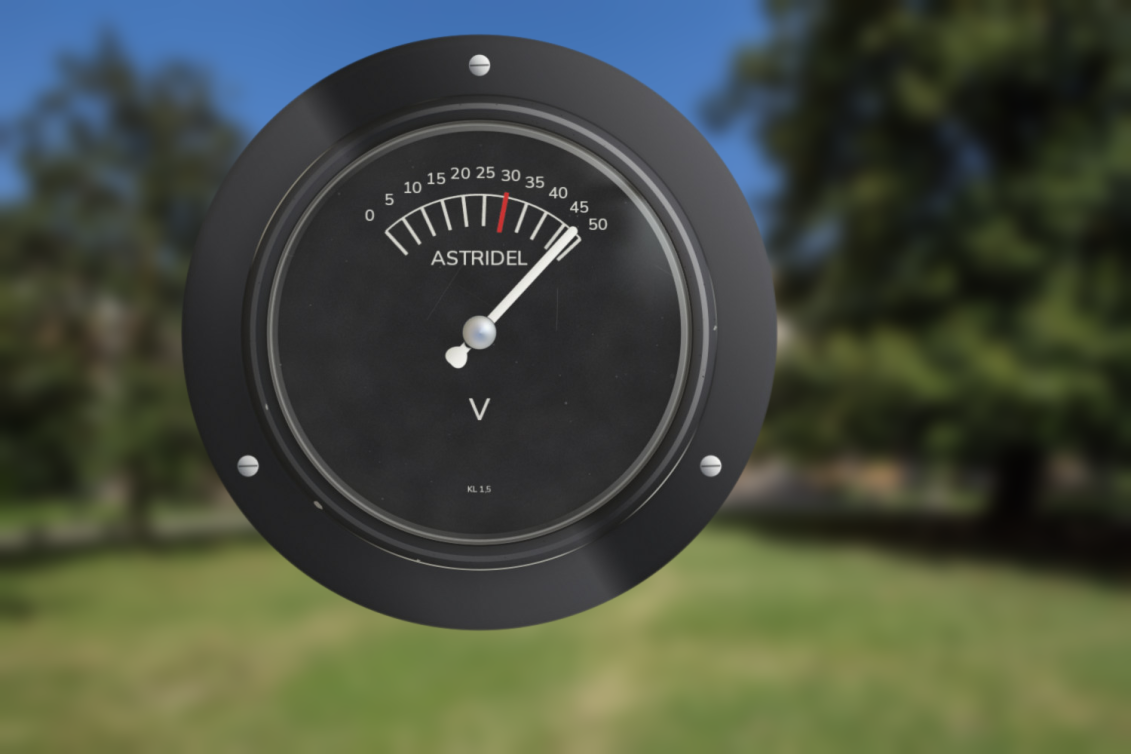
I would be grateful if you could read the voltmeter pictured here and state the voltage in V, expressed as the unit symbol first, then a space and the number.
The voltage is V 47.5
